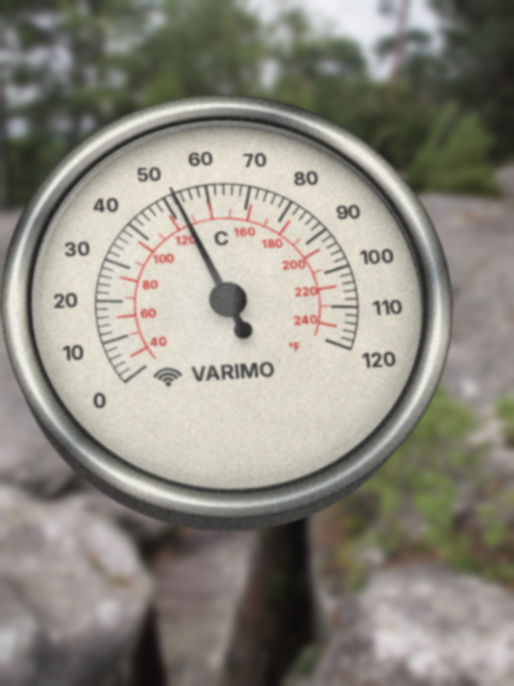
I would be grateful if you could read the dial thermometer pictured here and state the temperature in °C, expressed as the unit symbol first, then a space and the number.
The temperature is °C 52
